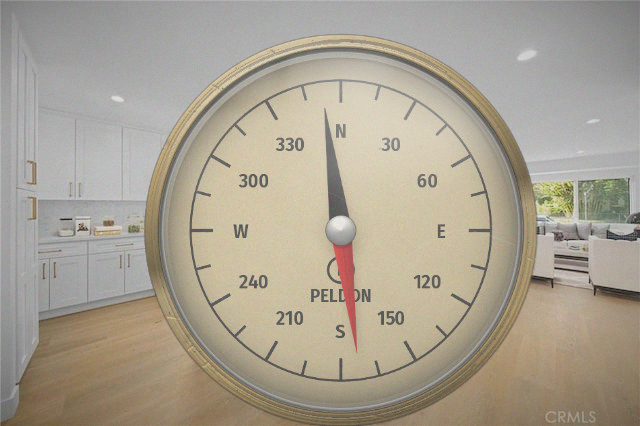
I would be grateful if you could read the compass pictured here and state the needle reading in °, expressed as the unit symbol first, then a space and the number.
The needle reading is ° 172.5
